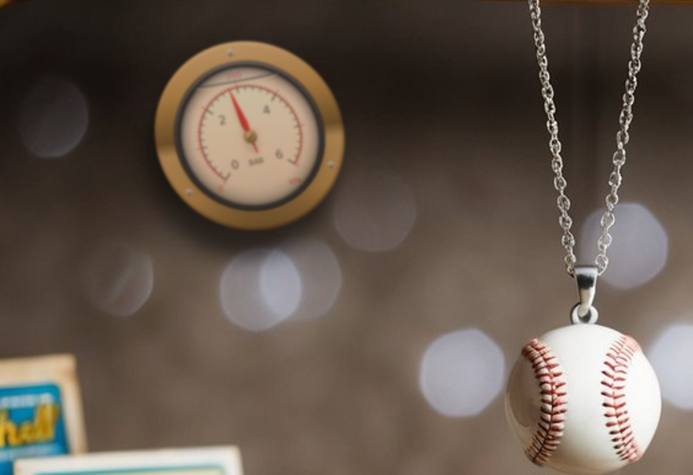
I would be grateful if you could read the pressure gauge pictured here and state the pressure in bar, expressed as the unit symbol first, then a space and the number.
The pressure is bar 2.8
